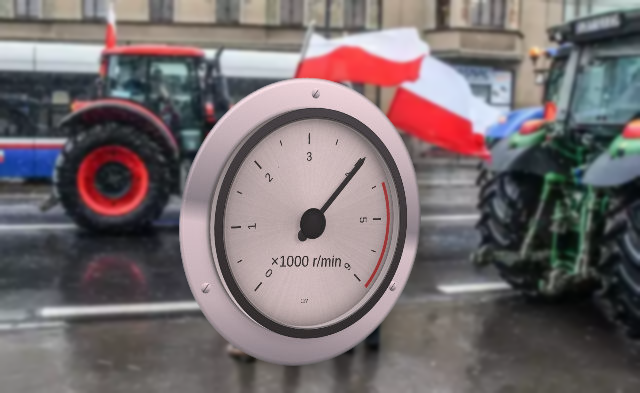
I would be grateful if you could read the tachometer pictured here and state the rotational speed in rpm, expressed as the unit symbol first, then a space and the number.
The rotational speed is rpm 4000
